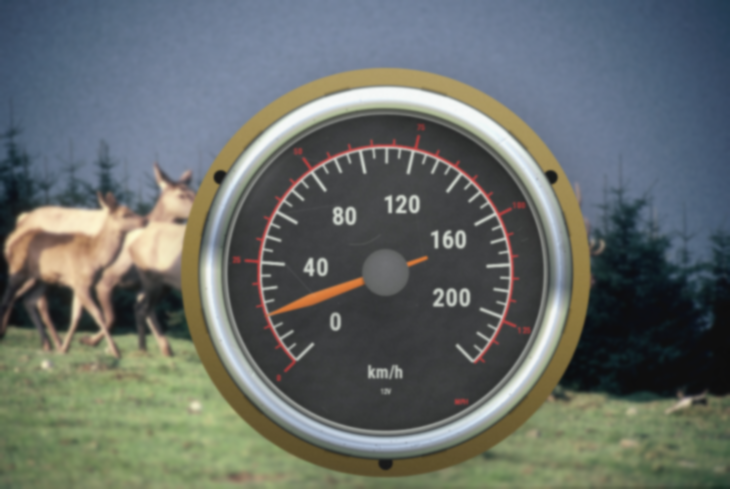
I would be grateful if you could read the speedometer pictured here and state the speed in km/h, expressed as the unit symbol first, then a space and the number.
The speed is km/h 20
